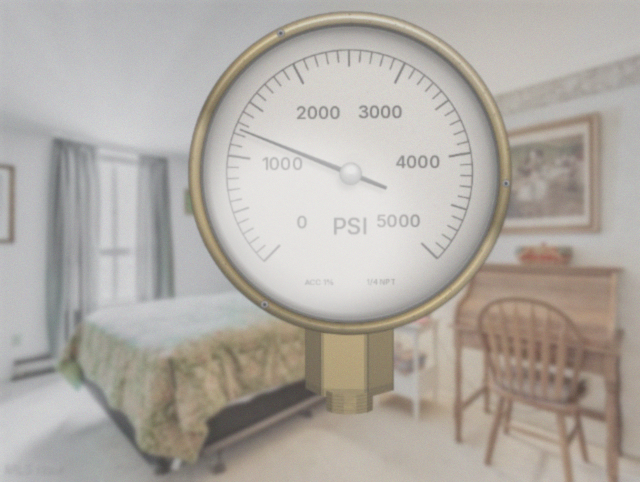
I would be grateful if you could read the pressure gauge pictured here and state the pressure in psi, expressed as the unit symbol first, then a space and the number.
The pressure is psi 1250
